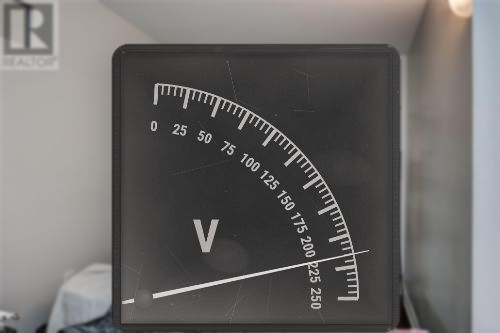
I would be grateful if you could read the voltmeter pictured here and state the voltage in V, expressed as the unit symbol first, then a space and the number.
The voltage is V 215
